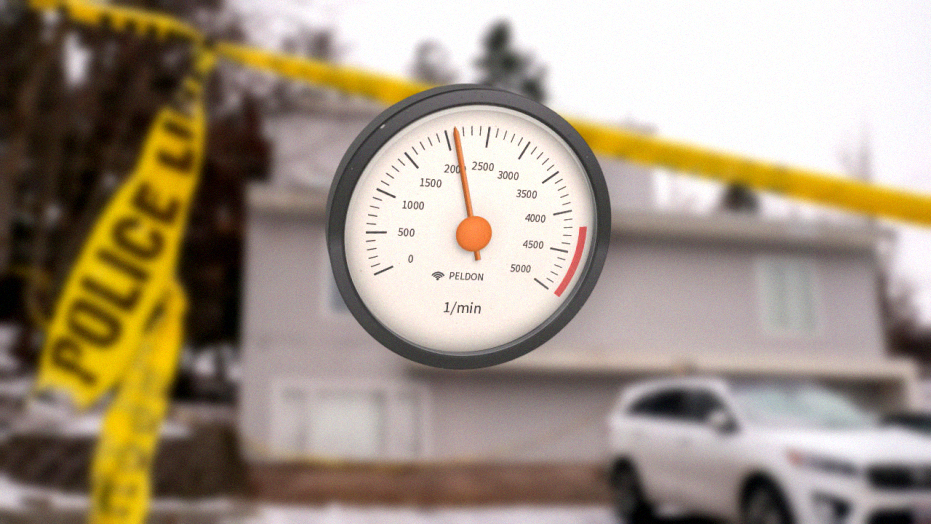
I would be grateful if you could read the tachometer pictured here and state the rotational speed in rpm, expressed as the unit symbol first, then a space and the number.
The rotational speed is rpm 2100
